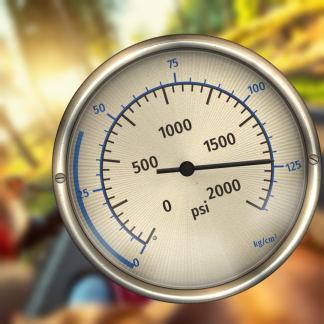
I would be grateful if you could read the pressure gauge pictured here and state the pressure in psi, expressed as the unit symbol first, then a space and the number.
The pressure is psi 1750
